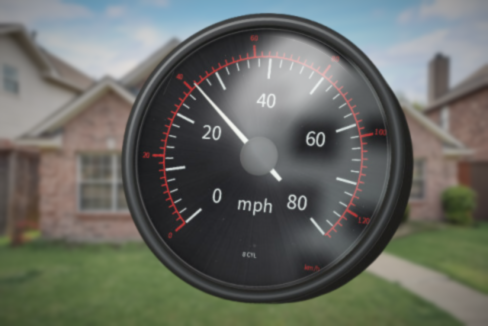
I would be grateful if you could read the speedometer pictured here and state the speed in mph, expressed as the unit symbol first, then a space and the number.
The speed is mph 26
